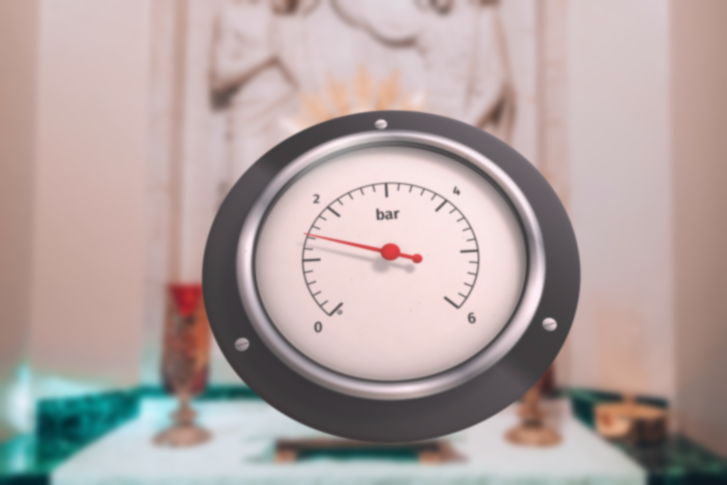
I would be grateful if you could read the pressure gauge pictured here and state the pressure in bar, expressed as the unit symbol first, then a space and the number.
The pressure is bar 1.4
